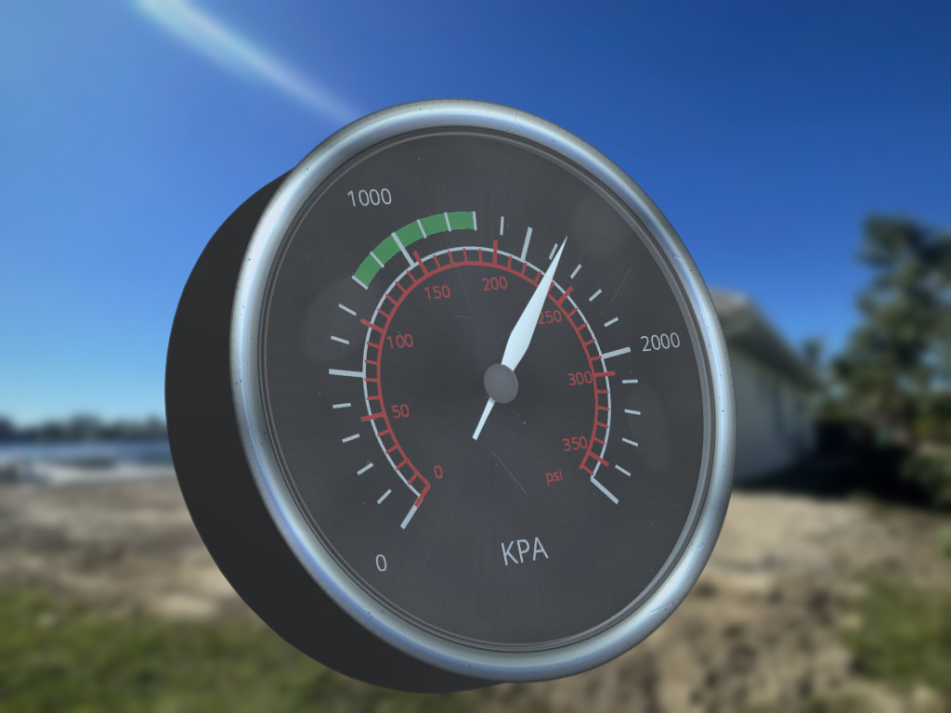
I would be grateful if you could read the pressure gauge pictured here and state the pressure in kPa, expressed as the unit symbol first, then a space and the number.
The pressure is kPa 1600
